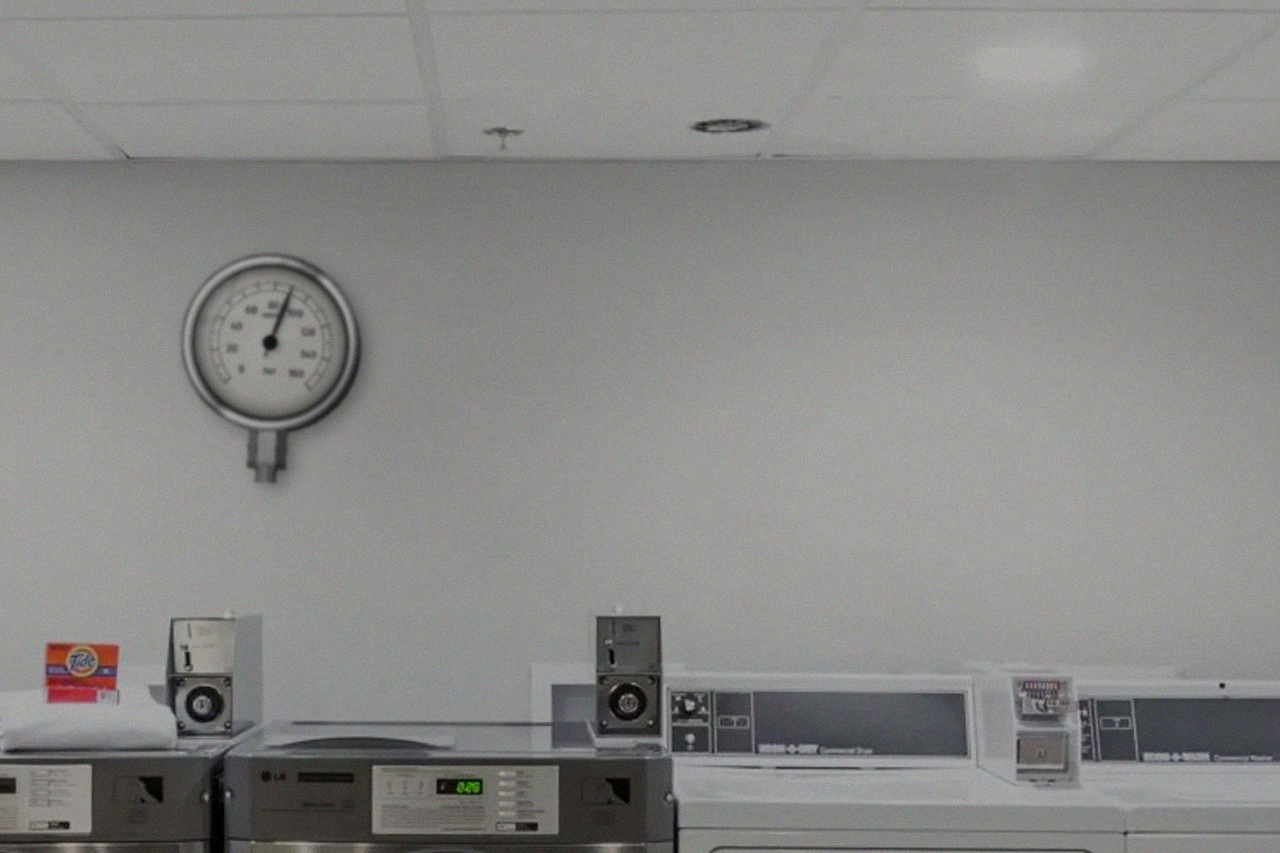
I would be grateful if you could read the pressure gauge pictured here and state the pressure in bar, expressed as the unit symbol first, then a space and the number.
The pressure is bar 90
